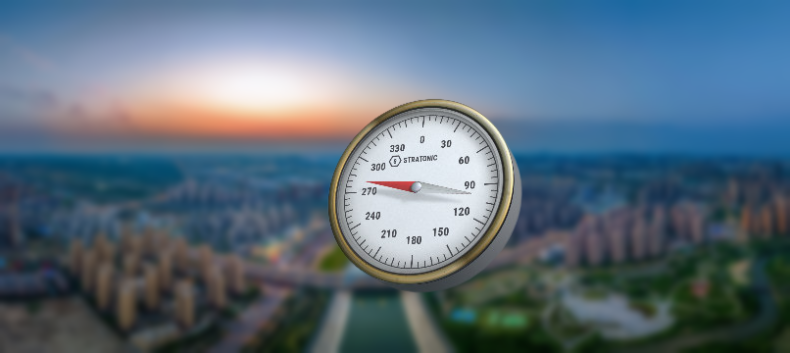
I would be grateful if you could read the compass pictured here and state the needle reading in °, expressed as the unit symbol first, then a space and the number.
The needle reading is ° 280
